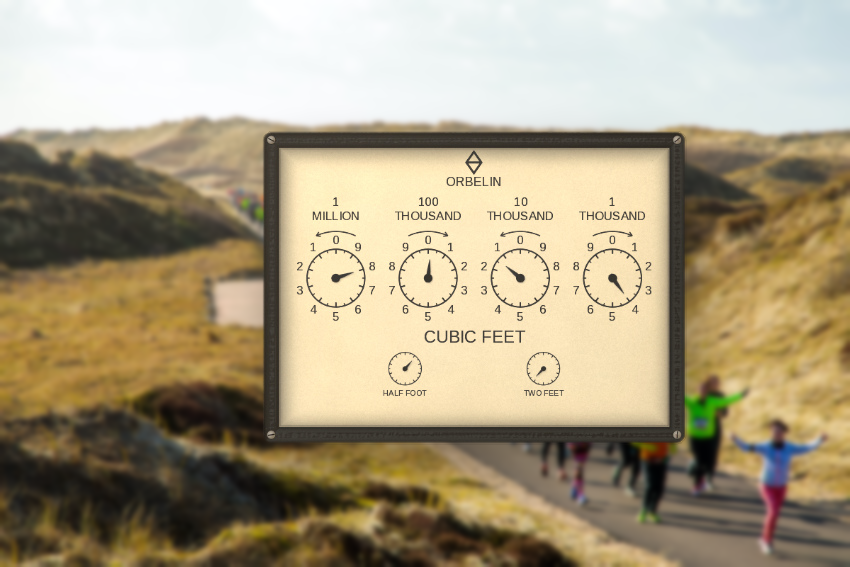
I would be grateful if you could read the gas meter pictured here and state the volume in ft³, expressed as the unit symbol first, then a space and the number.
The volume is ft³ 801400
